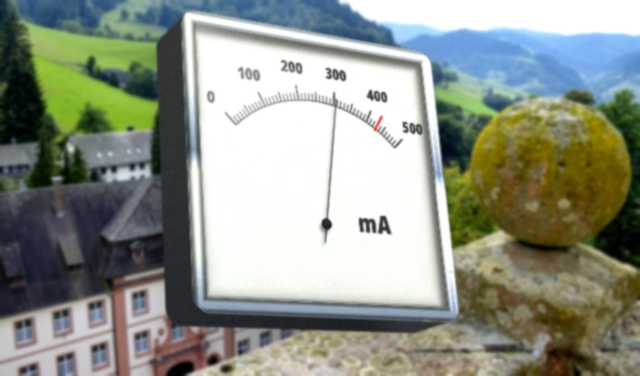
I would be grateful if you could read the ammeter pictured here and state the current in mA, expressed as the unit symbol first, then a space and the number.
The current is mA 300
